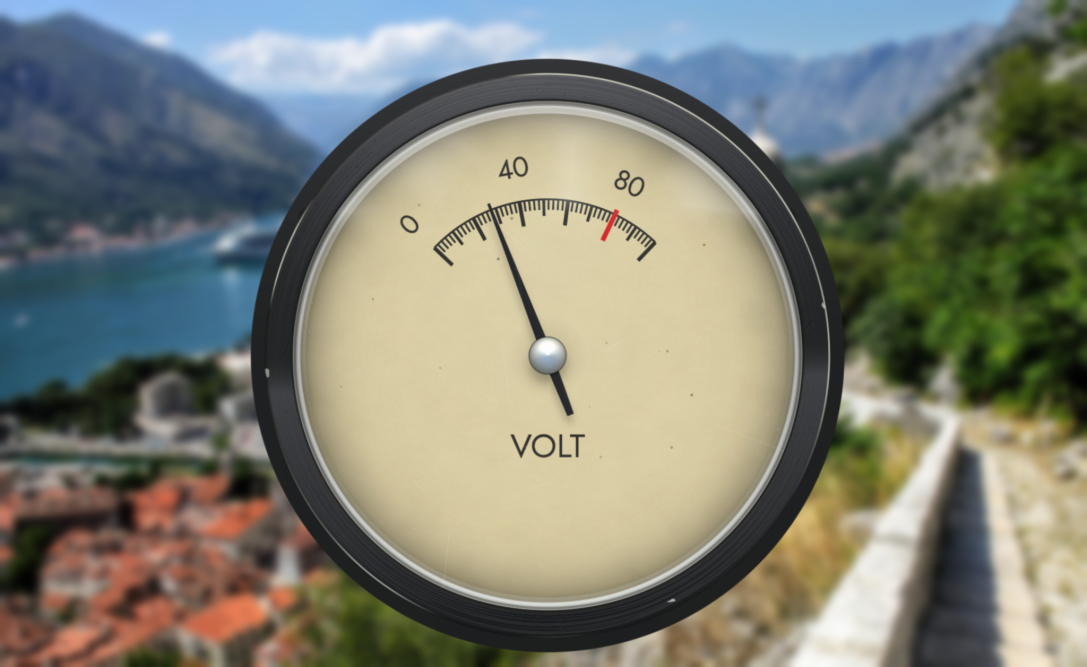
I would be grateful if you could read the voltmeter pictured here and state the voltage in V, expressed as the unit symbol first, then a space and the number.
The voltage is V 28
